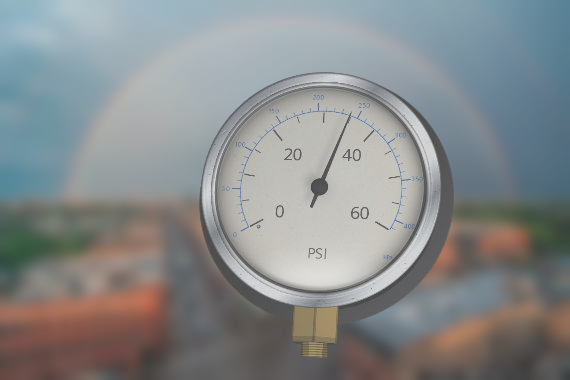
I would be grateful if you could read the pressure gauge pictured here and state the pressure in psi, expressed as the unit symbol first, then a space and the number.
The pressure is psi 35
